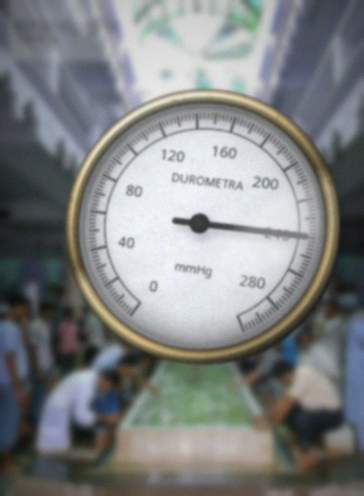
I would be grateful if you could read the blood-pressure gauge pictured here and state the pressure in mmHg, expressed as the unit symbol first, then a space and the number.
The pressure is mmHg 240
